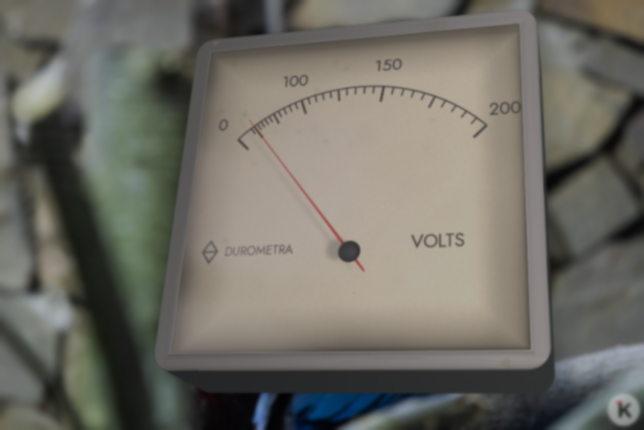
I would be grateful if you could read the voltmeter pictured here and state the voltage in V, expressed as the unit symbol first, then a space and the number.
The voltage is V 50
